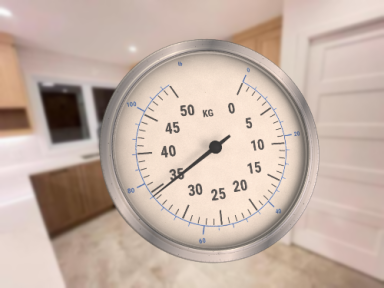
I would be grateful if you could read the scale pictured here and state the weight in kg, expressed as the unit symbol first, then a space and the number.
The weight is kg 34.5
